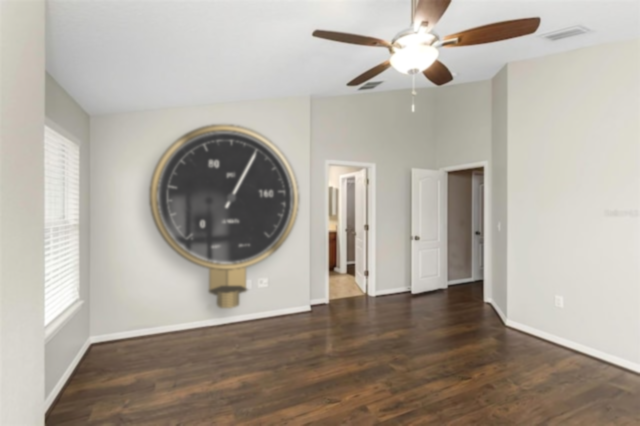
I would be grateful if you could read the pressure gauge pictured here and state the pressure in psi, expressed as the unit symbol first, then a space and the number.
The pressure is psi 120
